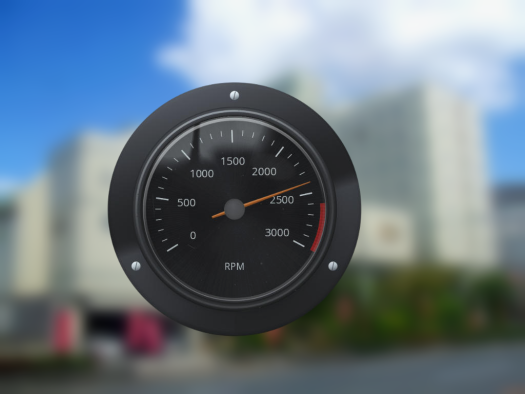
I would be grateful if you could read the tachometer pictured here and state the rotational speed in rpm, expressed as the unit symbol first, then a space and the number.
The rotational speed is rpm 2400
